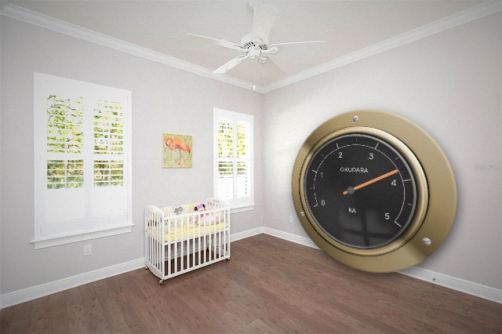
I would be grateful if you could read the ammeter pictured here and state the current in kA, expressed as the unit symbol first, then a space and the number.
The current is kA 3.75
